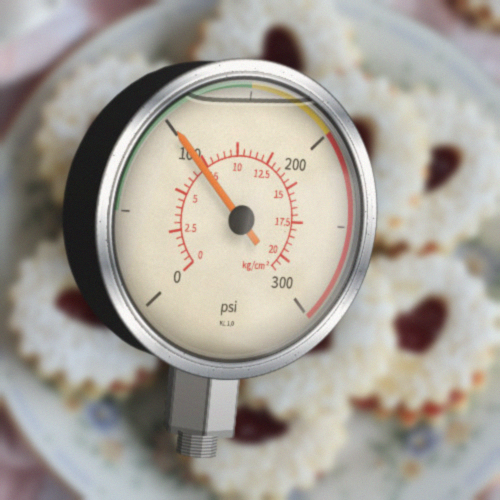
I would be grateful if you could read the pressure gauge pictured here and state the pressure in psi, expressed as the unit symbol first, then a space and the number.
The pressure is psi 100
